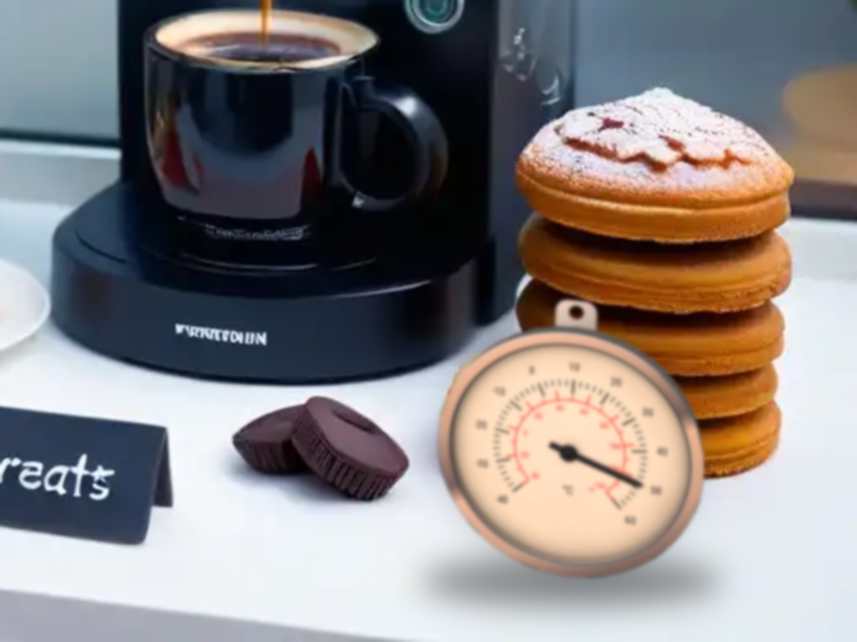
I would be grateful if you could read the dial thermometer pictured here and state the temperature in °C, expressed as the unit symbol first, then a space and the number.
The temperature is °C 50
